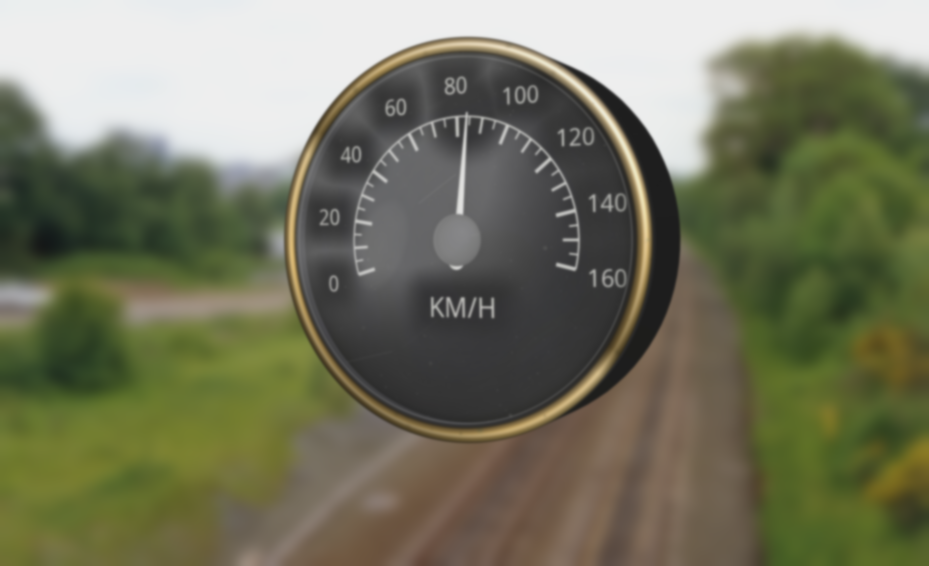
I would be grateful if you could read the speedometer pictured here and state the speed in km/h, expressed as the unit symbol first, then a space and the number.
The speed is km/h 85
